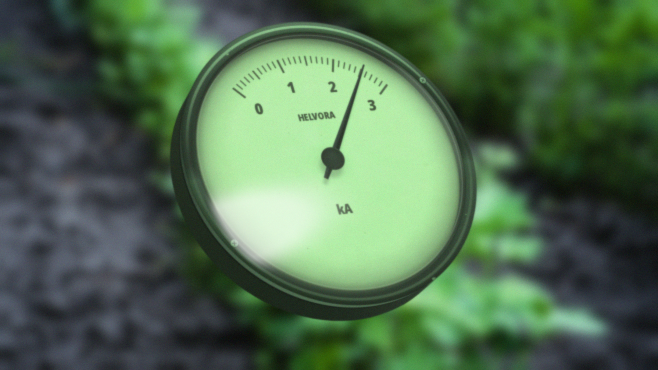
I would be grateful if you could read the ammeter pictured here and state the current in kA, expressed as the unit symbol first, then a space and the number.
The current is kA 2.5
